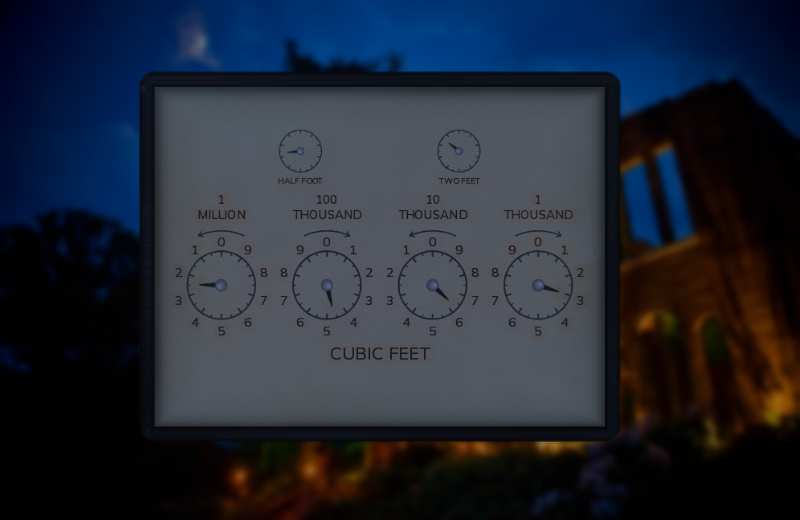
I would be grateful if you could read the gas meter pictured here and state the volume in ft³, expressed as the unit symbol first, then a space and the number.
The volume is ft³ 246300
